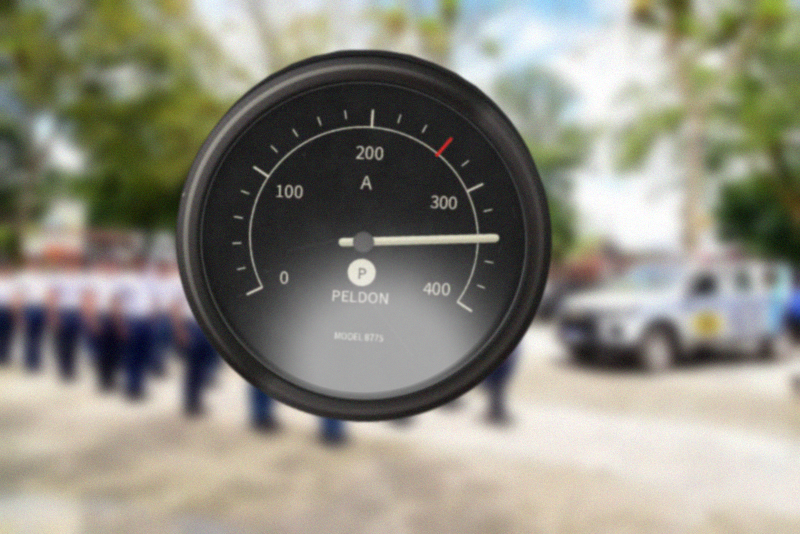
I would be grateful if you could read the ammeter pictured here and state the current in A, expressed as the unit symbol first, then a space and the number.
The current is A 340
